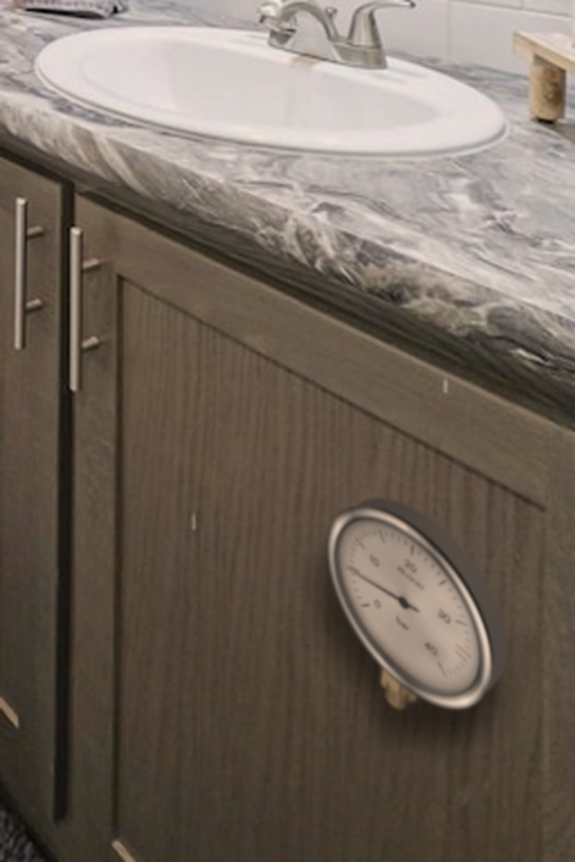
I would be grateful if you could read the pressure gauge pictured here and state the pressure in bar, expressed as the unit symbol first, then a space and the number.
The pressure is bar 5
